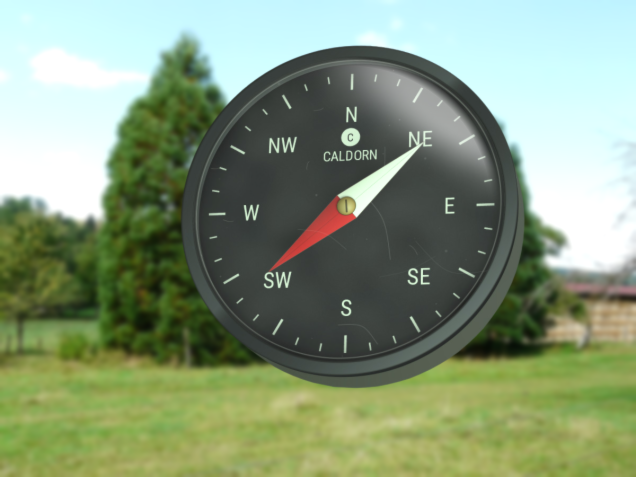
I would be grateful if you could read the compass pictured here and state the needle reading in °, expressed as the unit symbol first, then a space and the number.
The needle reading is ° 230
